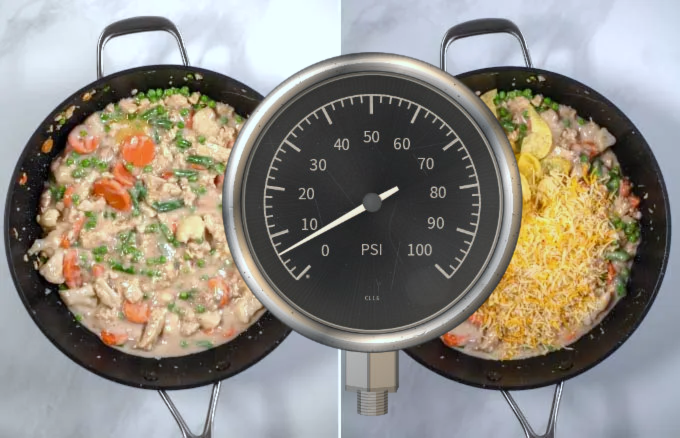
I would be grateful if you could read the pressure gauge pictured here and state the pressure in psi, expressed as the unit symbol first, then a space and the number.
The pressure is psi 6
